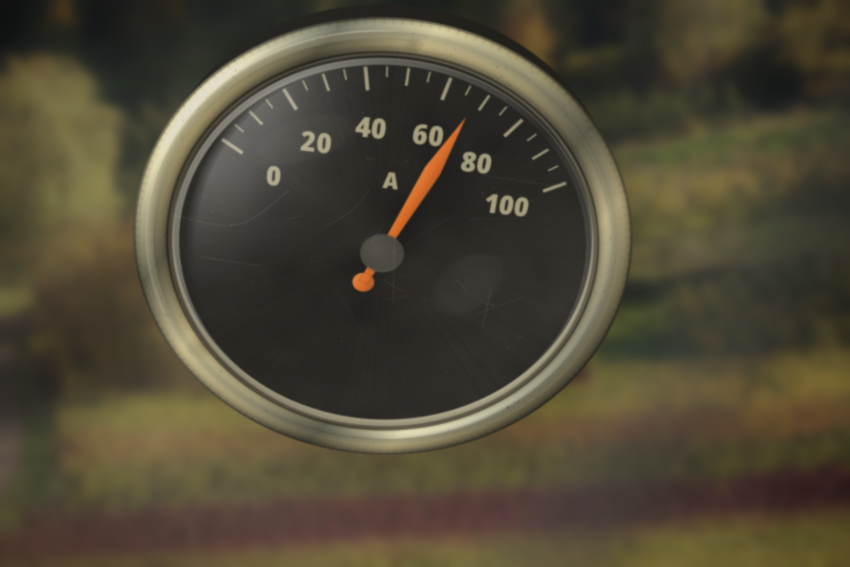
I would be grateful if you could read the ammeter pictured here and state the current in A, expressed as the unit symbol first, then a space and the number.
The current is A 67.5
